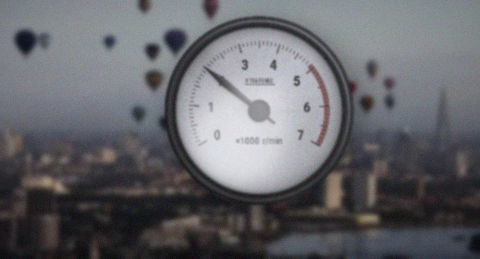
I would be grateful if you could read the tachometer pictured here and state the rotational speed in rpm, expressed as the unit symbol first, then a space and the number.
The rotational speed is rpm 2000
